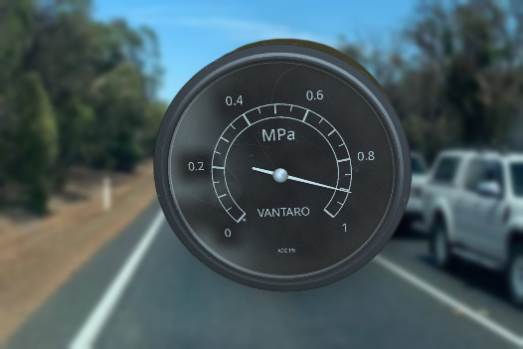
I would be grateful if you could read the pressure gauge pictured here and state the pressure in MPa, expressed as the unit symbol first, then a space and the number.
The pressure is MPa 0.9
